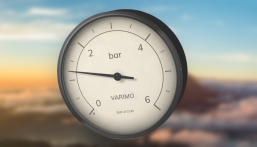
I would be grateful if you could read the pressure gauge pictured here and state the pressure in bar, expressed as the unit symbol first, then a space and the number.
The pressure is bar 1.25
